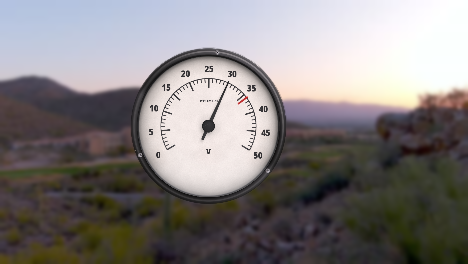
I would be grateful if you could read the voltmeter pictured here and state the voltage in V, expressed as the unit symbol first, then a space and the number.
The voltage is V 30
